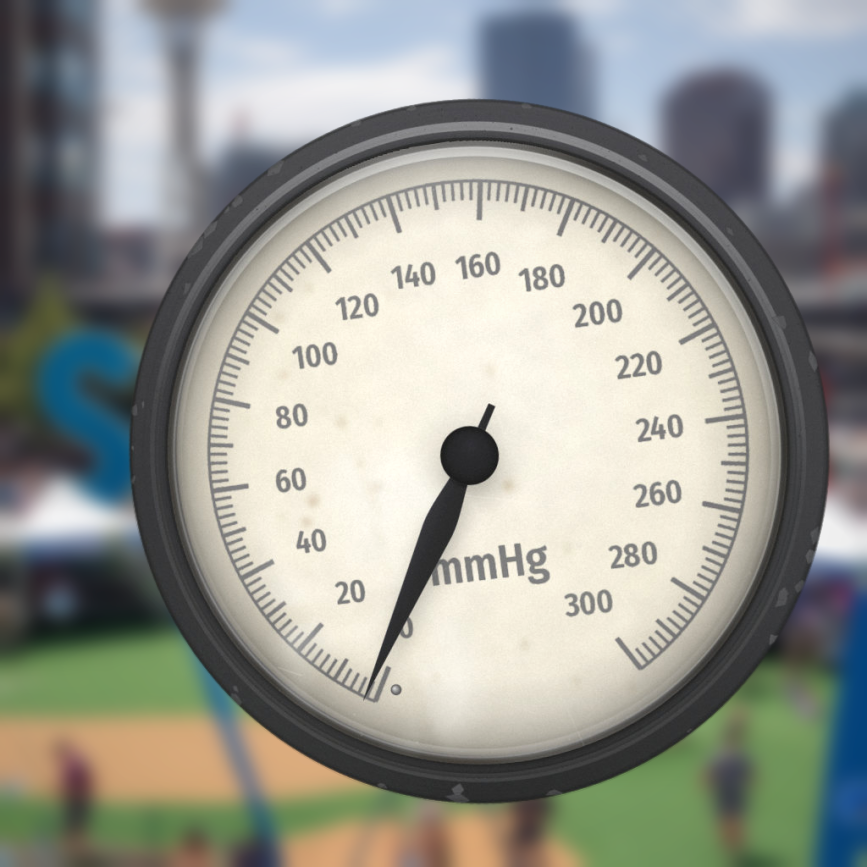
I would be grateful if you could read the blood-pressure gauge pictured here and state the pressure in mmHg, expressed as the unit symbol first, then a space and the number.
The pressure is mmHg 2
